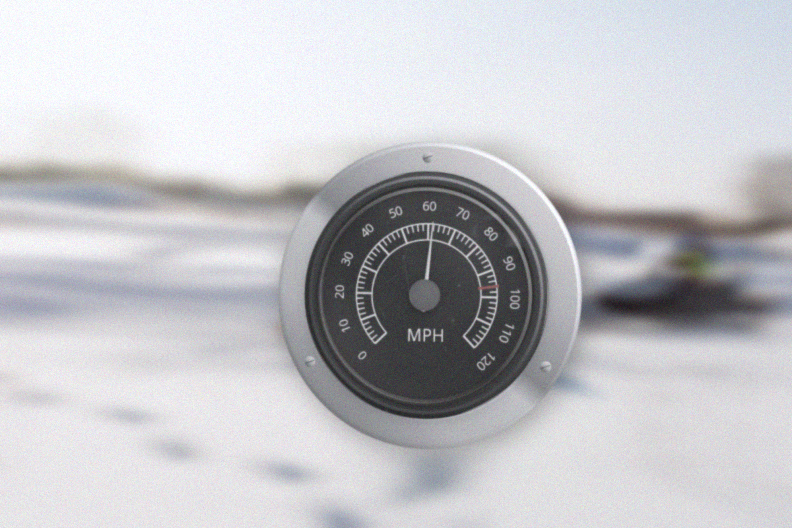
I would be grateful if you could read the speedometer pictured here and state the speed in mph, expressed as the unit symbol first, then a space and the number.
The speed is mph 62
